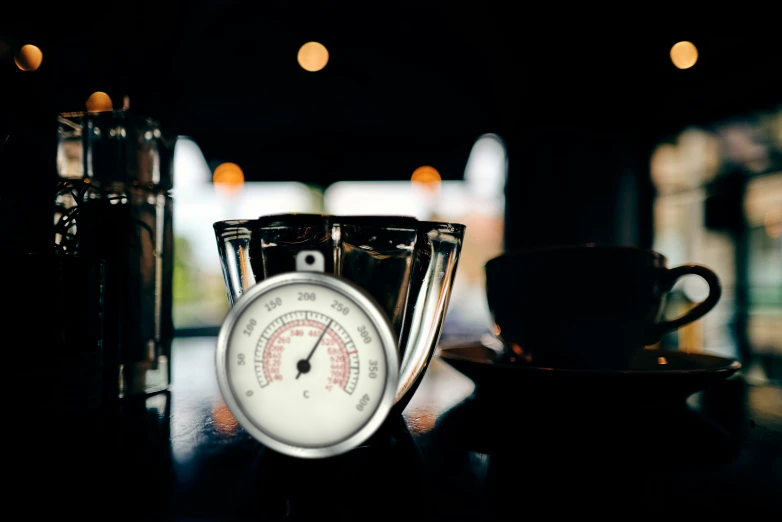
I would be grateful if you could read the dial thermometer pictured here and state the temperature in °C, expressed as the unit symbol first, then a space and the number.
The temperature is °C 250
